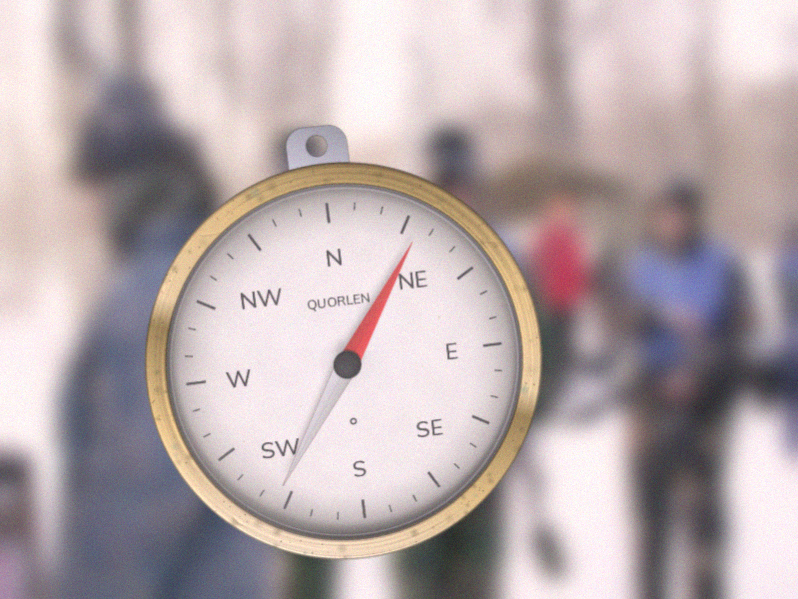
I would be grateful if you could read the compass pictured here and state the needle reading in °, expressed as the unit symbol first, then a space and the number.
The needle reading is ° 35
